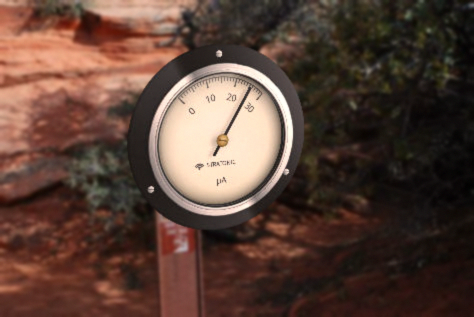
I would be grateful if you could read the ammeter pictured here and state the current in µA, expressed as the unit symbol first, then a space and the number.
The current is µA 25
